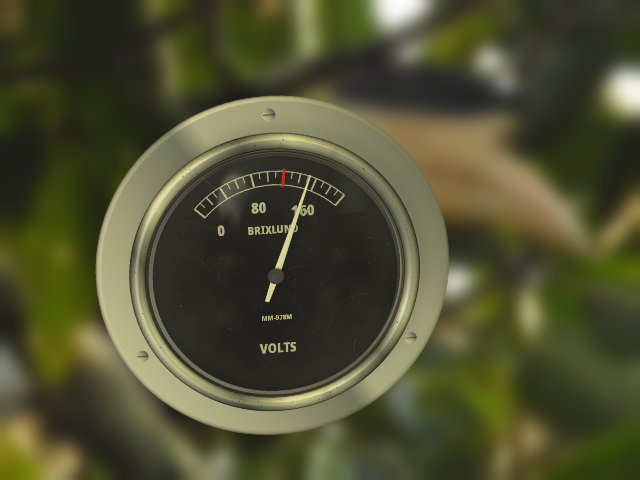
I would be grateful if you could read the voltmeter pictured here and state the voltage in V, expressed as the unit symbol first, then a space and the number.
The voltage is V 150
